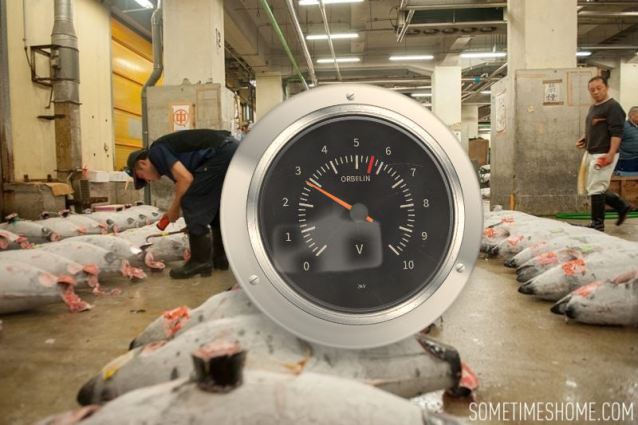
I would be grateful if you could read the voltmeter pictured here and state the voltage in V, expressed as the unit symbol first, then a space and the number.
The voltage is V 2.8
